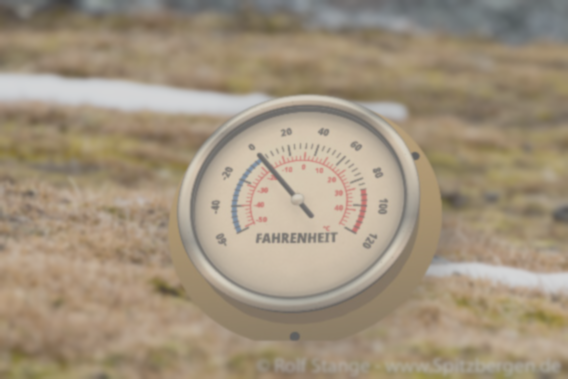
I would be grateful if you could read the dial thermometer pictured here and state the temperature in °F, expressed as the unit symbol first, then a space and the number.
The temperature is °F 0
